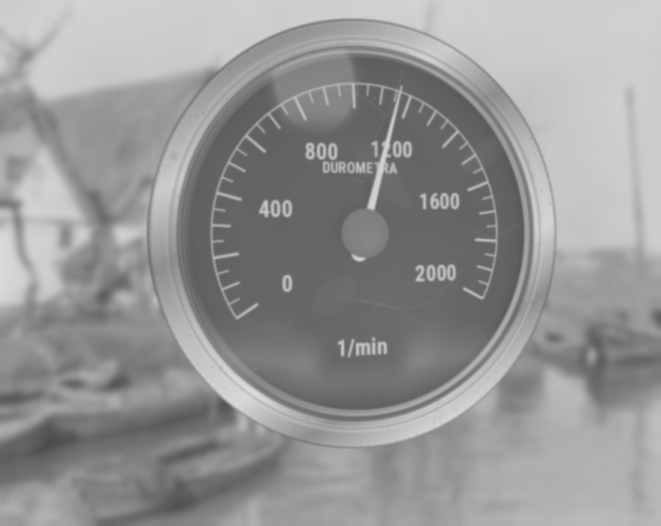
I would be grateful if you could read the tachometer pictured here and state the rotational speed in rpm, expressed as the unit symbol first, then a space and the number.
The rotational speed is rpm 1150
